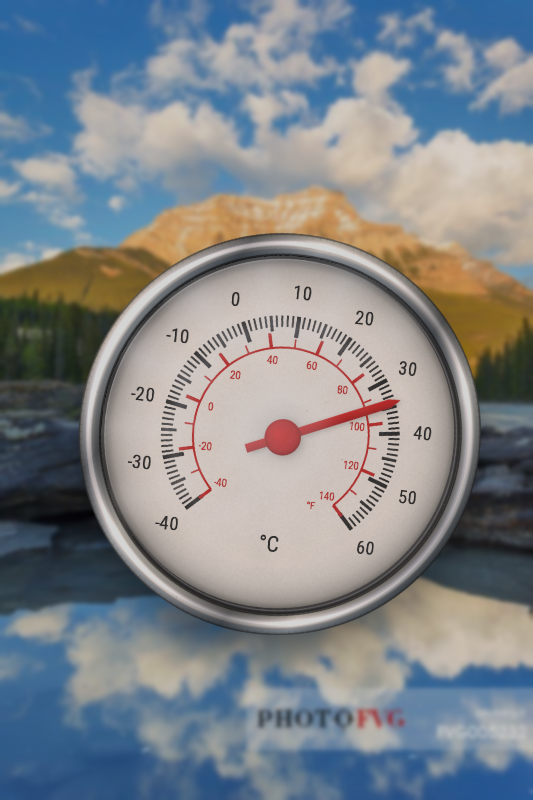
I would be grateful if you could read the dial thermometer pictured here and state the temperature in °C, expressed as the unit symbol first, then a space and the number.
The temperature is °C 34
